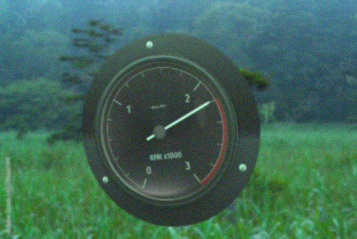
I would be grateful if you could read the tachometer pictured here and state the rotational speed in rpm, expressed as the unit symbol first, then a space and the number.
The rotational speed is rpm 2200
